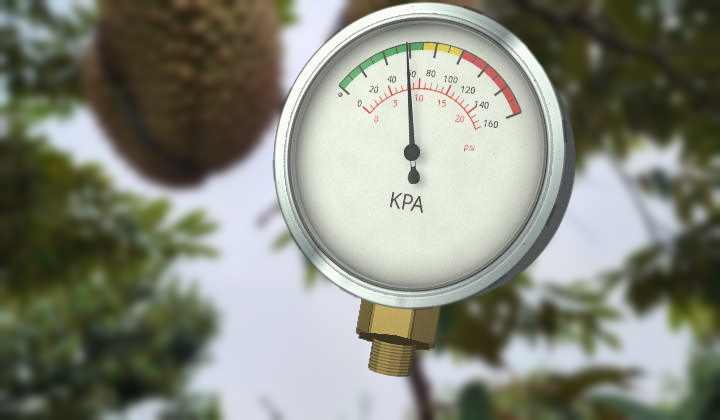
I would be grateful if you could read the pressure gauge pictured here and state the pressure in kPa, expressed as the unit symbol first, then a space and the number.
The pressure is kPa 60
